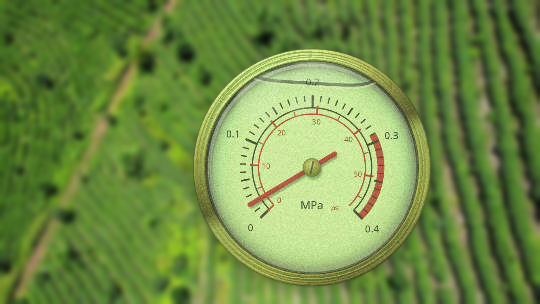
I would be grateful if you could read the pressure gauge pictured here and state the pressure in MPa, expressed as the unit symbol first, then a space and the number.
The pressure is MPa 0.02
